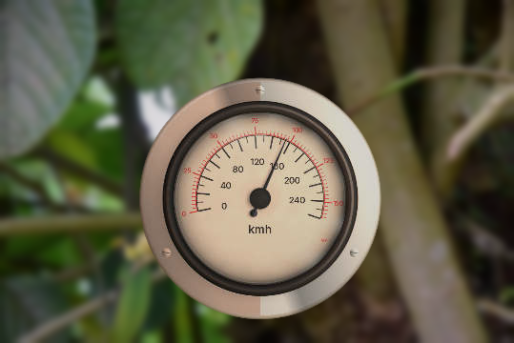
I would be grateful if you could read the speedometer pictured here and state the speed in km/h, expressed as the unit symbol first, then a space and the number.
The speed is km/h 155
